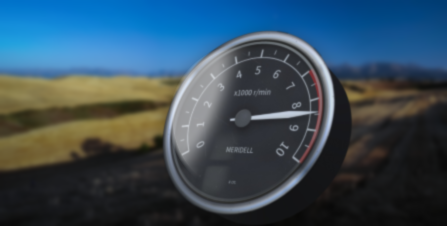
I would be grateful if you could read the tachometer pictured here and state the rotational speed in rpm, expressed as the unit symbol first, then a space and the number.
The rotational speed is rpm 8500
